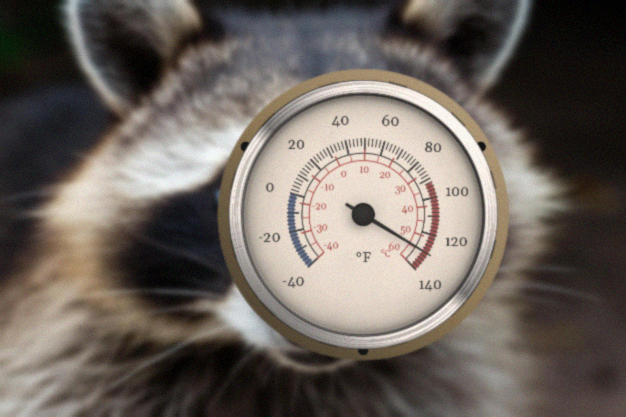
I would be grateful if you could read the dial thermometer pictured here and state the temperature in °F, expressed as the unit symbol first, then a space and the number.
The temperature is °F 130
